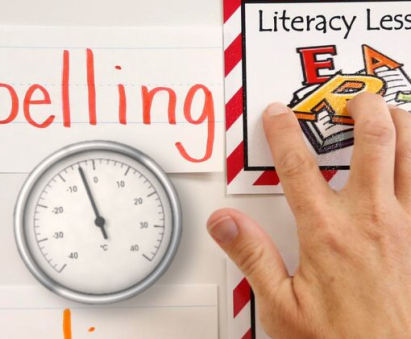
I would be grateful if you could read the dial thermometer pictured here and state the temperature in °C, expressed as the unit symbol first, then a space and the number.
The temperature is °C -4
